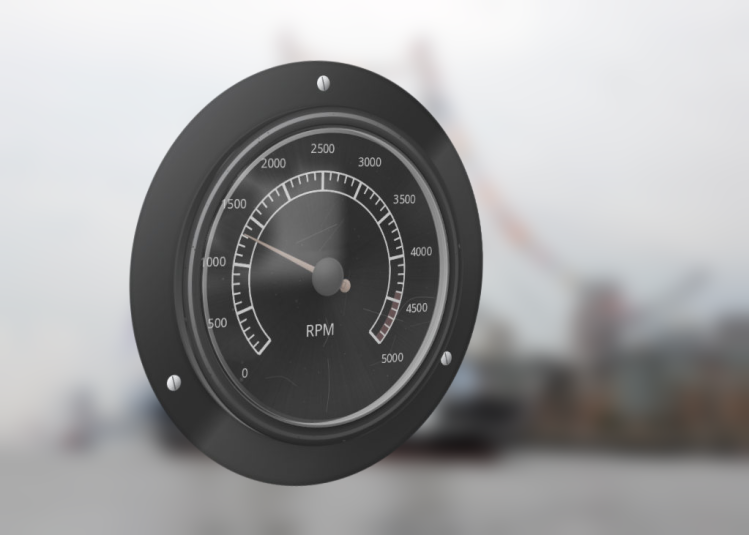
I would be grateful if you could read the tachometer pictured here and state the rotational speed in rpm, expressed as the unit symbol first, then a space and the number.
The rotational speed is rpm 1300
